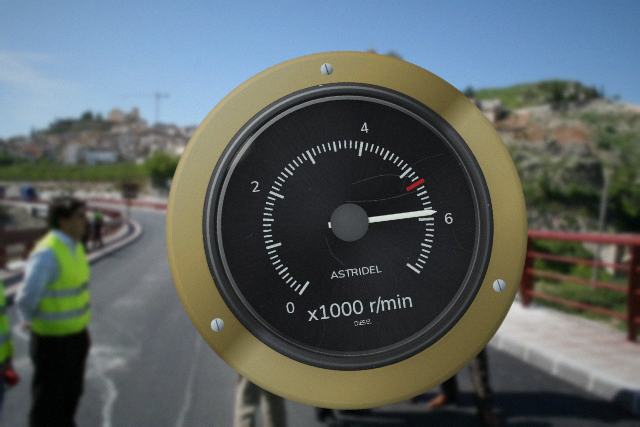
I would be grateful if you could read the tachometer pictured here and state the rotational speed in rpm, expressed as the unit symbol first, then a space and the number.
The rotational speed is rpm 5900
